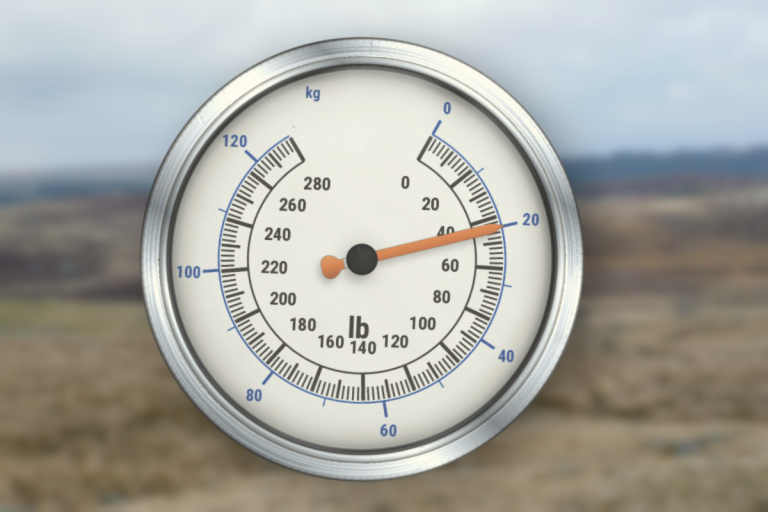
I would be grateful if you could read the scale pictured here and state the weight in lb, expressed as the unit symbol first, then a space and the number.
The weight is lb 44
